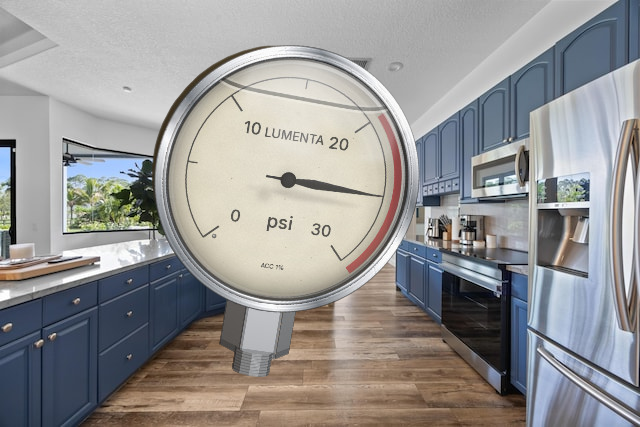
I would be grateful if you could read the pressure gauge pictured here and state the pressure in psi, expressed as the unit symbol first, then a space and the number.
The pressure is psi 25
